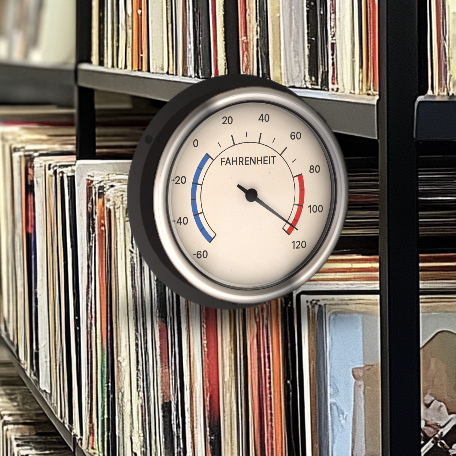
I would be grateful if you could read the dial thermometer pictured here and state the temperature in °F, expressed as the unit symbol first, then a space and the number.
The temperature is °F 115
